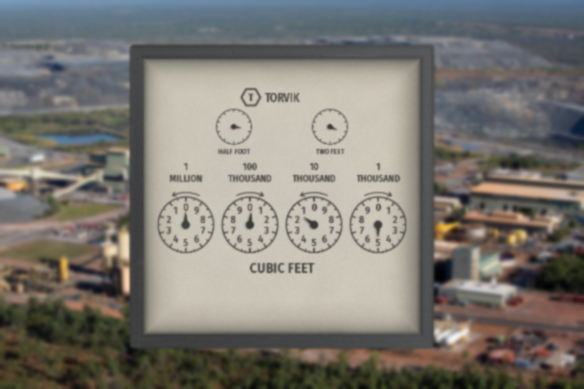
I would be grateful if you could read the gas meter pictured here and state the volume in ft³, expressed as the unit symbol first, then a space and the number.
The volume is ft³ 1500
